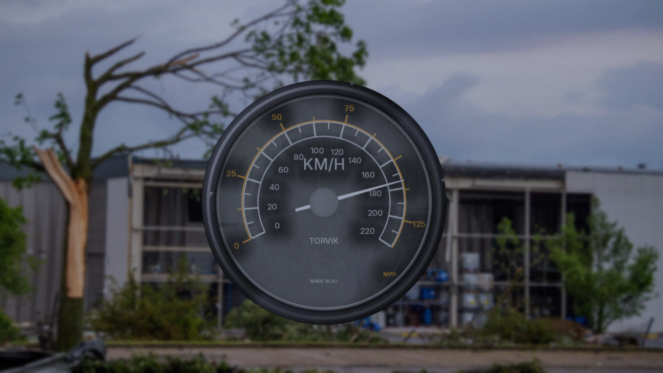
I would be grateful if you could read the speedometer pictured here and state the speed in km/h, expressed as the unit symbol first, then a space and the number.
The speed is km/h 175
